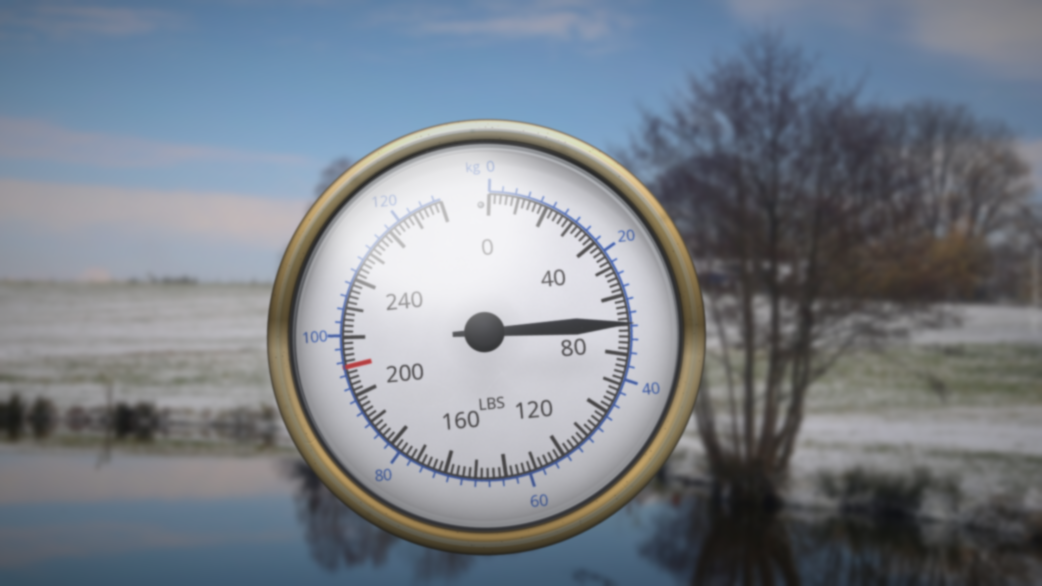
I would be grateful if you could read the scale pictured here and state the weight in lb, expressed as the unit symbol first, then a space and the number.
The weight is lb 70
